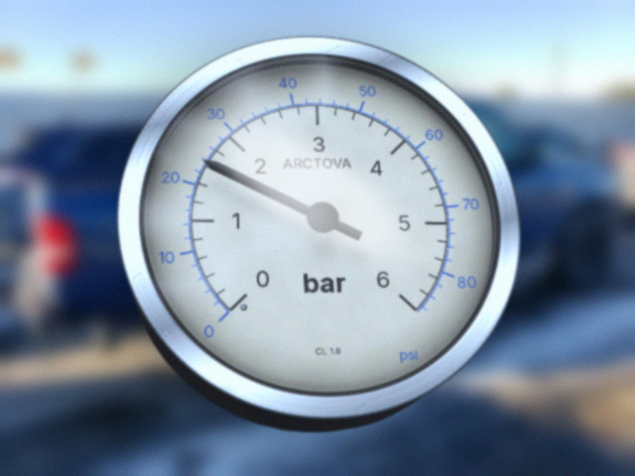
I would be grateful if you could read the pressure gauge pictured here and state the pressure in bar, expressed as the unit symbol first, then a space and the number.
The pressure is bar 1.6
